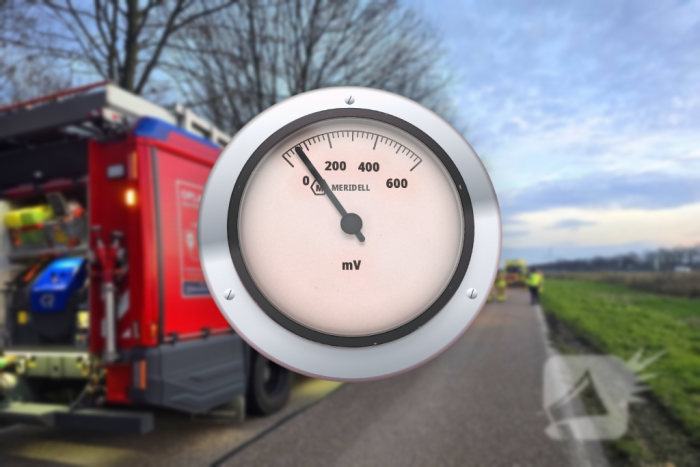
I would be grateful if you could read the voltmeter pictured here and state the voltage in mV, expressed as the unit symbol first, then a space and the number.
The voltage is mV 60
